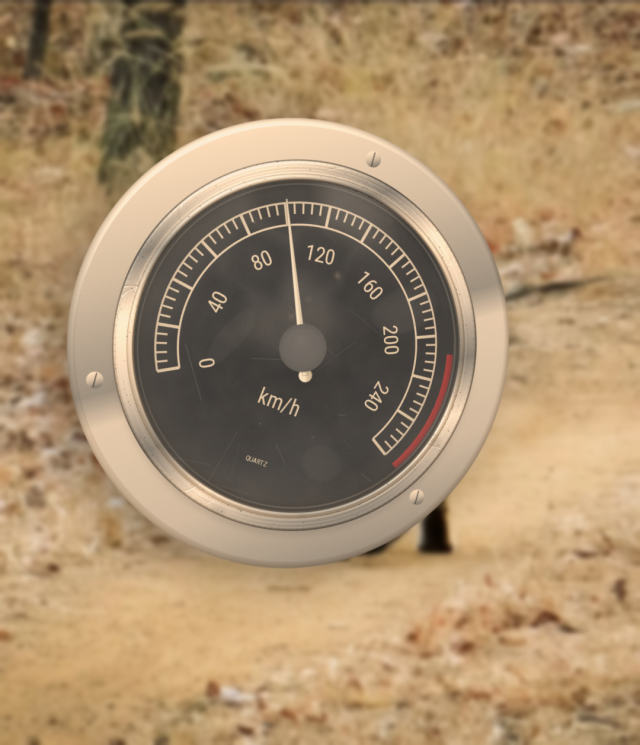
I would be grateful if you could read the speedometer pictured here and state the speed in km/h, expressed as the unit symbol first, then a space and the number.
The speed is km/h 100
